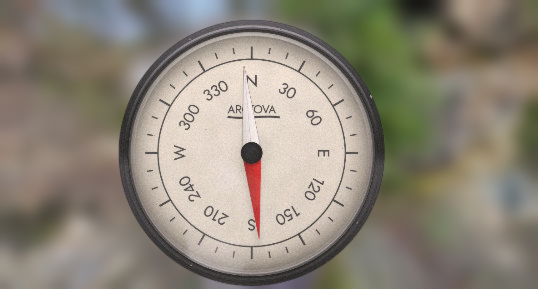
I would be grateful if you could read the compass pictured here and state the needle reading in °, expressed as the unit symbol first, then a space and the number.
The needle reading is ° 175
